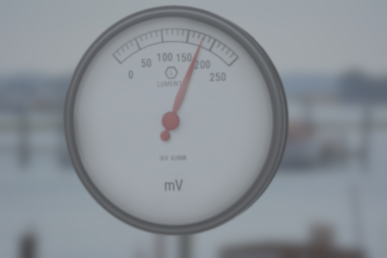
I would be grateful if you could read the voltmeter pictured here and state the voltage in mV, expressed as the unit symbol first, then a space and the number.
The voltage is mV 180
